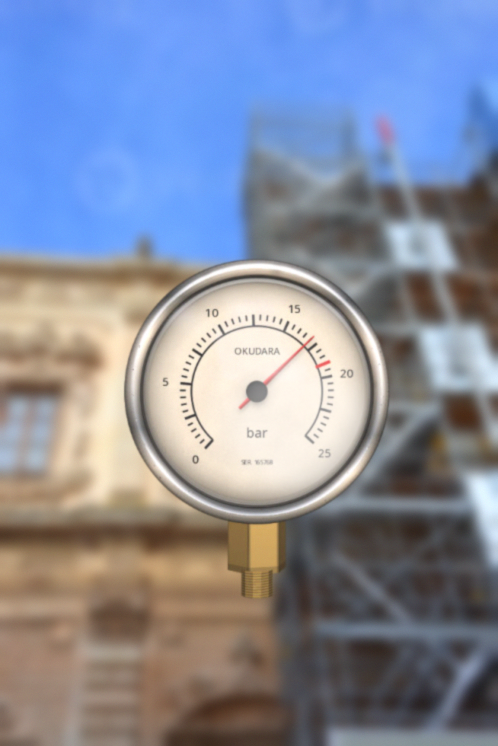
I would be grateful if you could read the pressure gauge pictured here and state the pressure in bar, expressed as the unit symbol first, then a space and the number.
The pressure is bar 17
